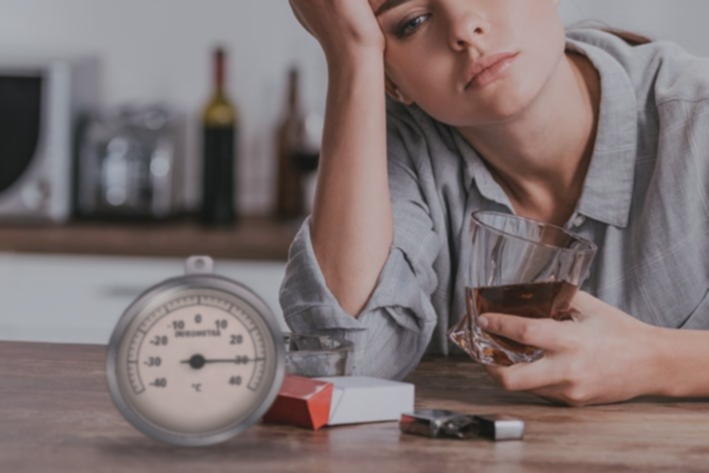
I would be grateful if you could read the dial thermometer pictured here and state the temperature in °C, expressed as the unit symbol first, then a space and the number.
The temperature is °C 30
